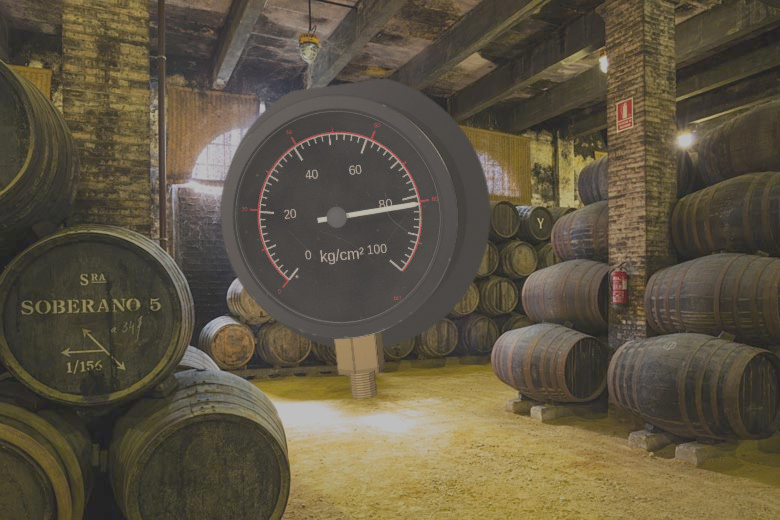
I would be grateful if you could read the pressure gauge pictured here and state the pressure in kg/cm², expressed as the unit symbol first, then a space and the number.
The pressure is kg/cm² 82
